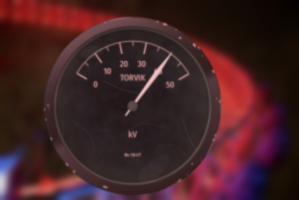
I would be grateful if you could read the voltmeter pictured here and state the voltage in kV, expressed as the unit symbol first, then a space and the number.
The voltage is kV 40
